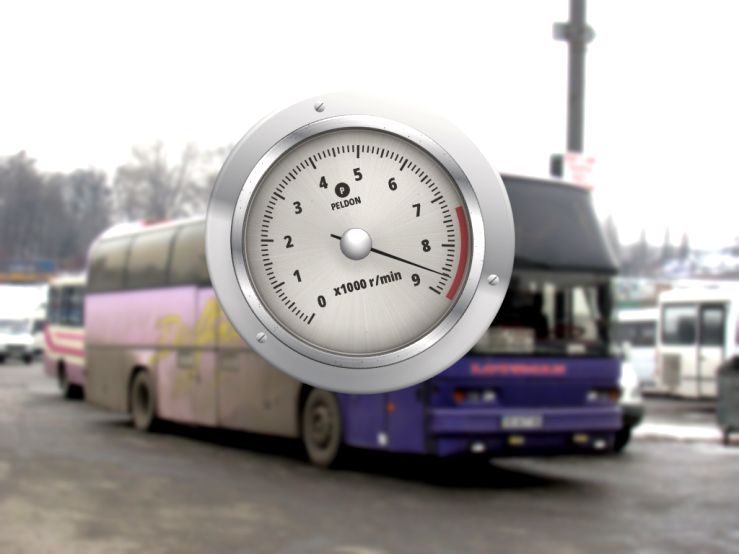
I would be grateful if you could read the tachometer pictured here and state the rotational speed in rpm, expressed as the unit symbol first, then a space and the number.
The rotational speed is rpm 8600
